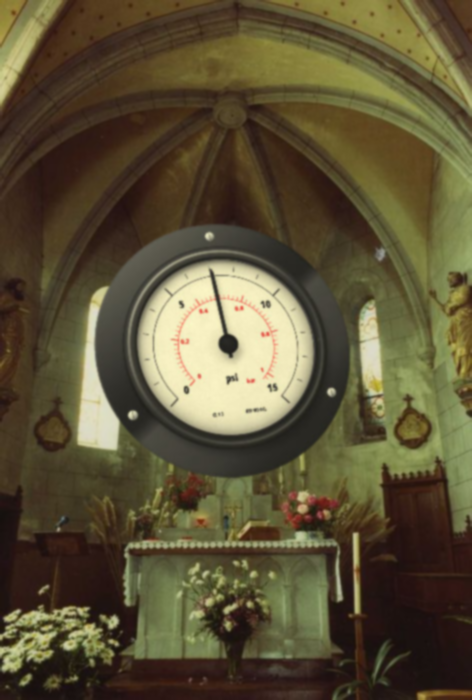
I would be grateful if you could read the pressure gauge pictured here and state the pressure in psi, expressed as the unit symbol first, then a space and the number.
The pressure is psi 7
